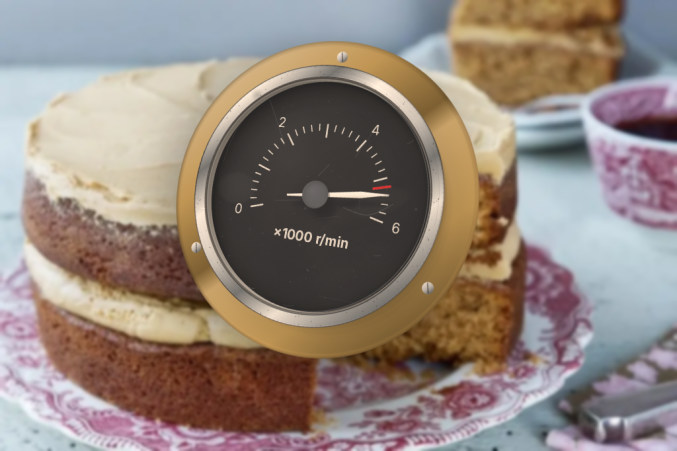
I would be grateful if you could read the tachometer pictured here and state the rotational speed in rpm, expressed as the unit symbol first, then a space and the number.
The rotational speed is rpm 5400
